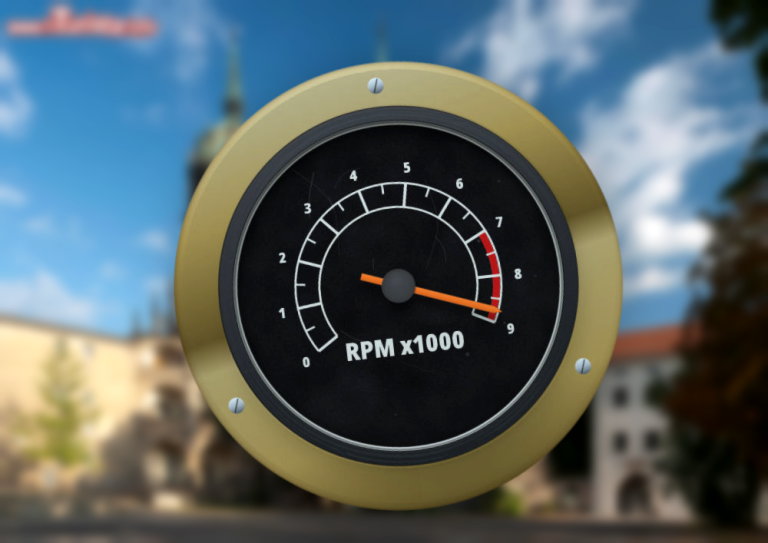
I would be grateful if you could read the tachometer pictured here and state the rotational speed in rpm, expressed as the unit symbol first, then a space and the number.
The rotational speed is rpm 8750
